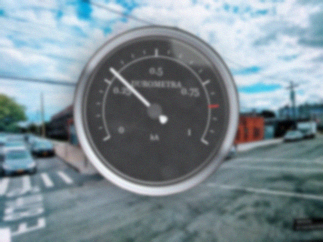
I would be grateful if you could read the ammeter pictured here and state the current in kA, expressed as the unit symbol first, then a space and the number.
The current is kA 0.3
